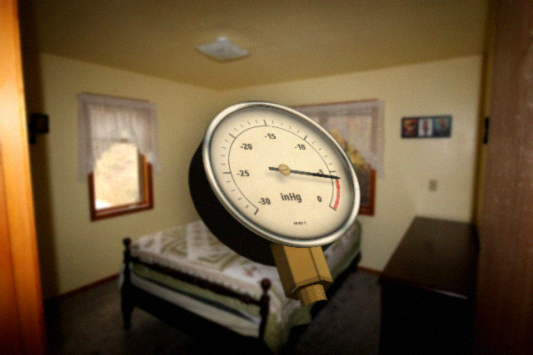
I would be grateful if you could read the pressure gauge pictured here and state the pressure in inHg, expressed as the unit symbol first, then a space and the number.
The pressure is inHg -4
